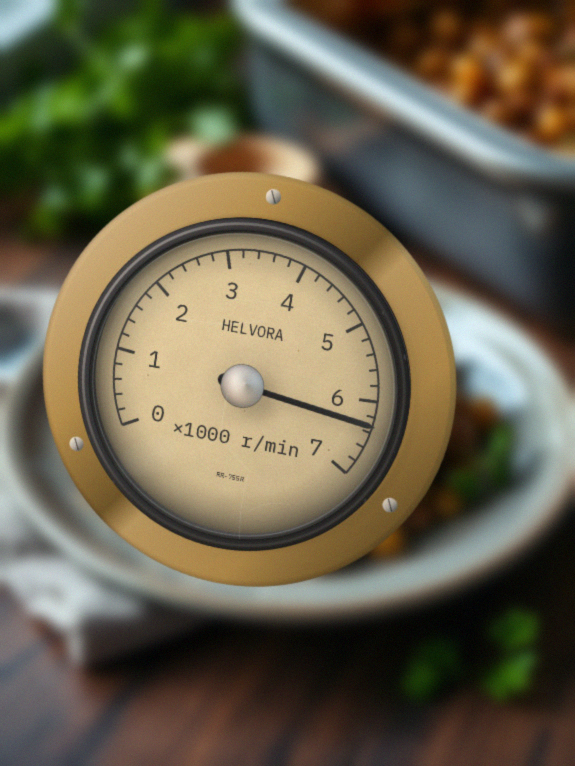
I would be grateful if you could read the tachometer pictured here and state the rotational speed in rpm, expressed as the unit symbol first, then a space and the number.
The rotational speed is rpm 6300
